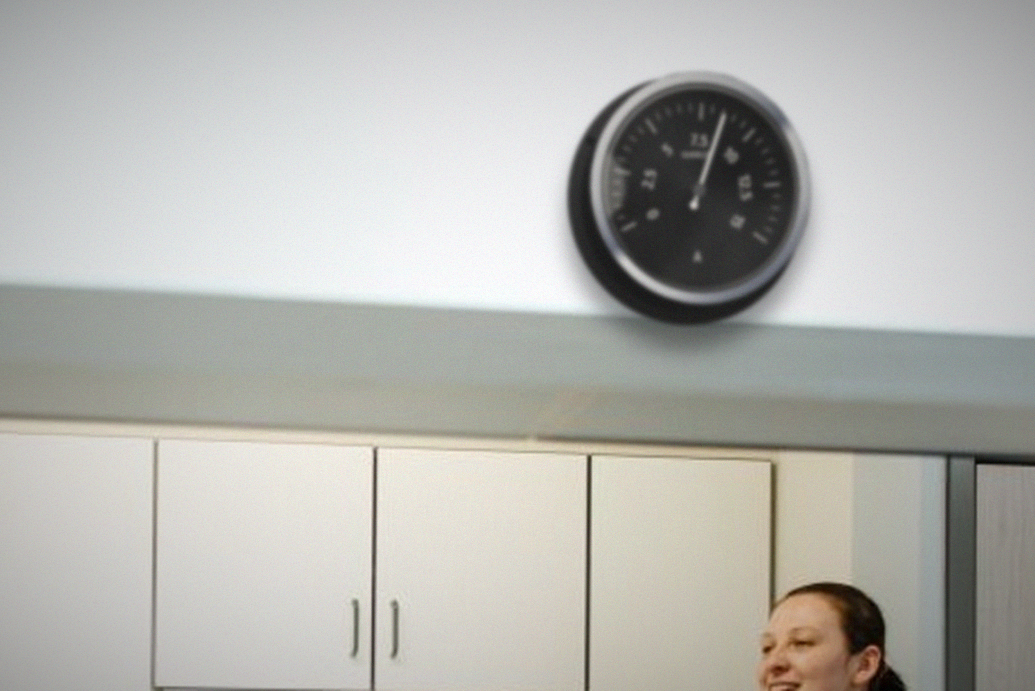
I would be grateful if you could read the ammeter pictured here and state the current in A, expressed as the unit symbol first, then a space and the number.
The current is A 8.5
